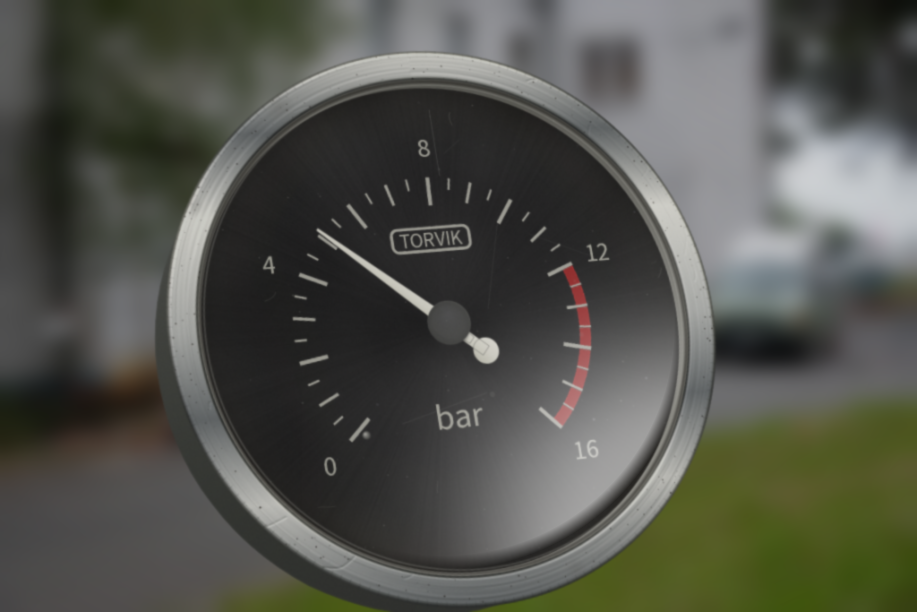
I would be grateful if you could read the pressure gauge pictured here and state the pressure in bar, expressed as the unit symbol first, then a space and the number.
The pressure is bar 5
